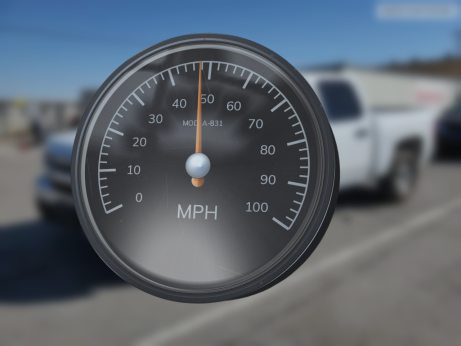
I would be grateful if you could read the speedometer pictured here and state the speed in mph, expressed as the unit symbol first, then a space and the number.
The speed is mph 48
